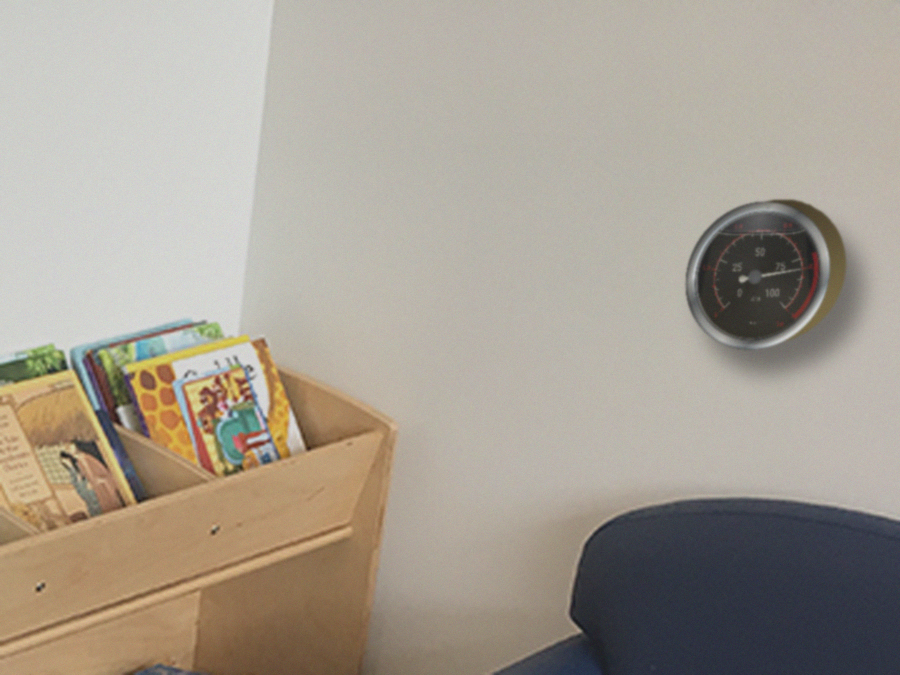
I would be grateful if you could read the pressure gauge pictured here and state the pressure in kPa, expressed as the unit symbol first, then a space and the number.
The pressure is kPa 80
